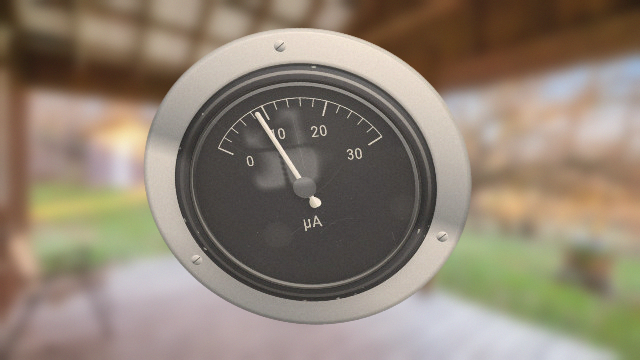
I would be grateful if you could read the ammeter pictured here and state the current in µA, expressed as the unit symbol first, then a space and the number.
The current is µA 9
